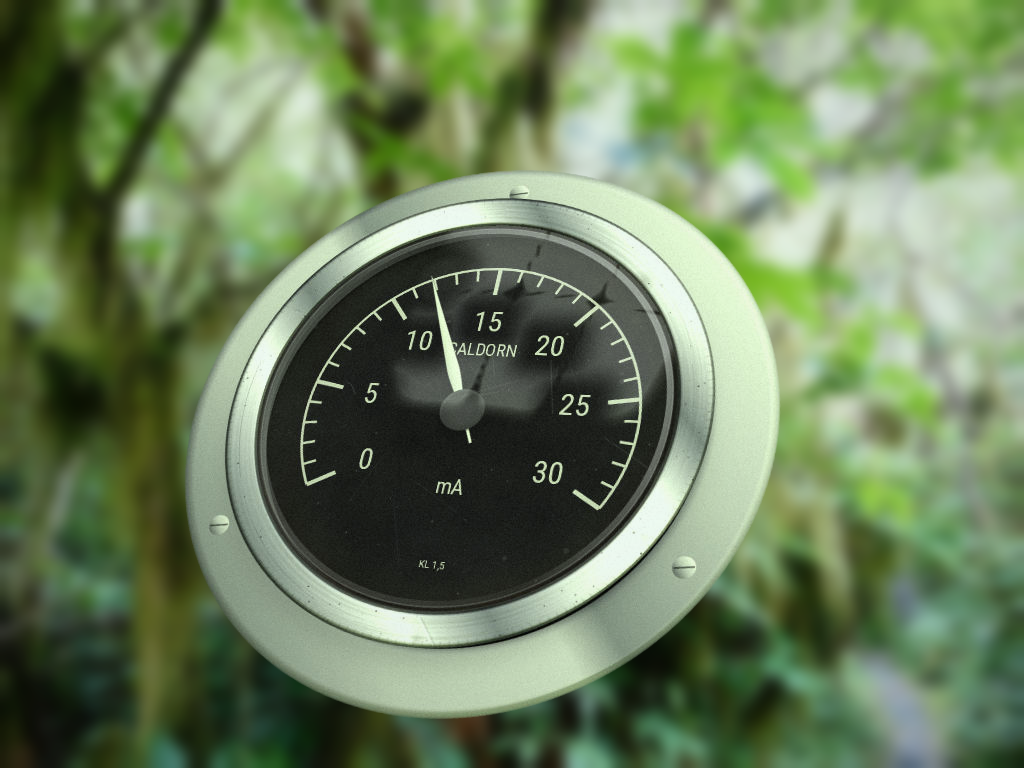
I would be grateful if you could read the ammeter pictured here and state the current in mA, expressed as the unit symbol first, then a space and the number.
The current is mA 12
